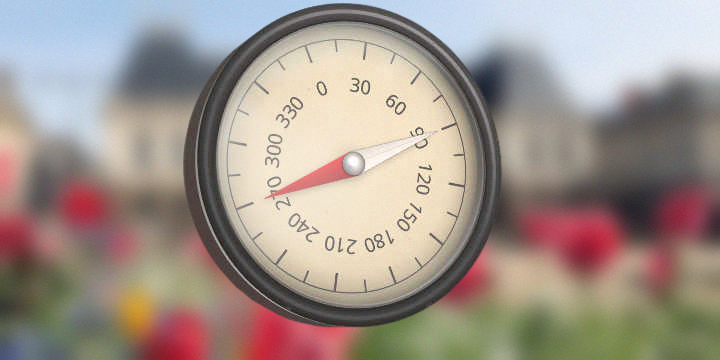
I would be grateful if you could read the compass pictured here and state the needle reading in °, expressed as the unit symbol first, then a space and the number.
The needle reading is ° 270
